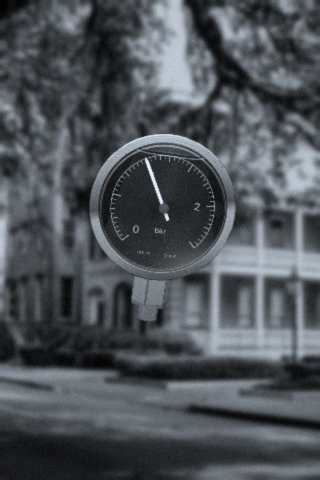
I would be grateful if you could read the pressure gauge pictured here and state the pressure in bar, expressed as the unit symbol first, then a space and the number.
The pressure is bar 1
